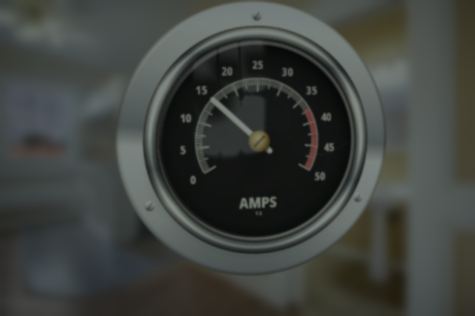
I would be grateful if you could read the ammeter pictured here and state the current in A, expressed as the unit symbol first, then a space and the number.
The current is A 15
